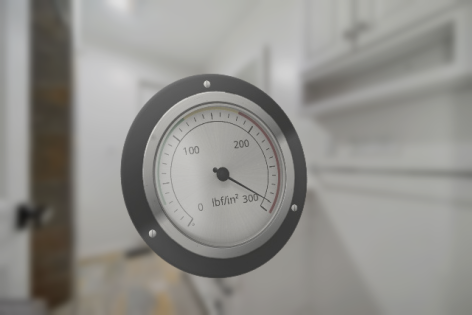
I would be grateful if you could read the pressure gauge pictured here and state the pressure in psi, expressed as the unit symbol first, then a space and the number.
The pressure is psi 290
